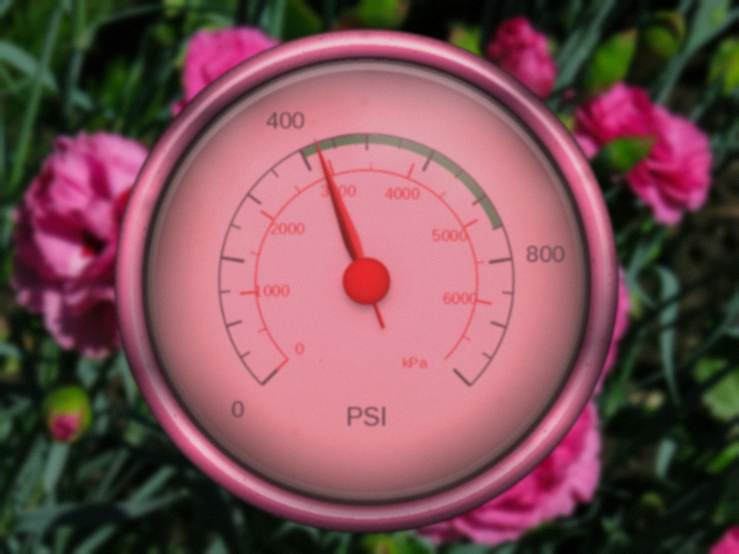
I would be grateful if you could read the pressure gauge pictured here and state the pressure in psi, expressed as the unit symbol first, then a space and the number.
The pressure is psi 425
